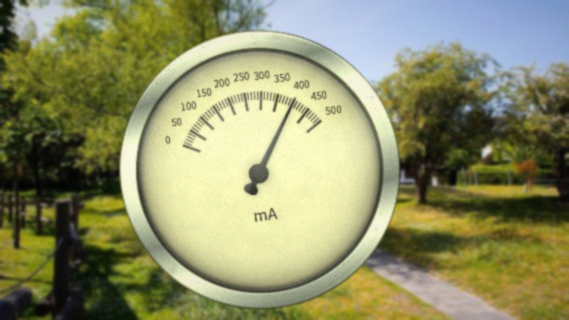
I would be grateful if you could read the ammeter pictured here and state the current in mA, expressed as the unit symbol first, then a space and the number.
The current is mA 400
